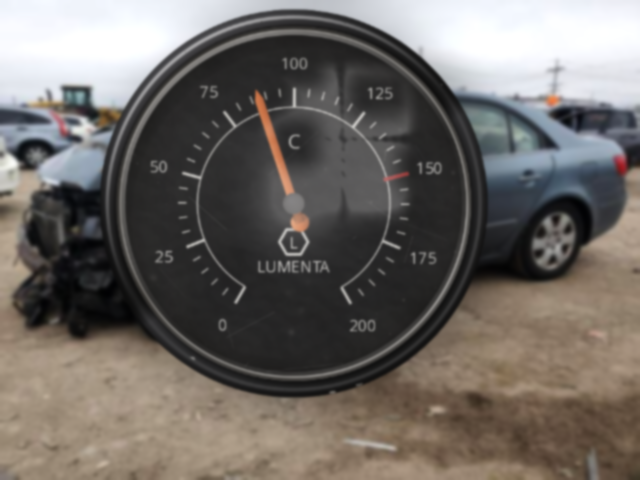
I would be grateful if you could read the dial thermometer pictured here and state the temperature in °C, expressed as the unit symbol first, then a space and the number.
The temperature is °C 87.5
